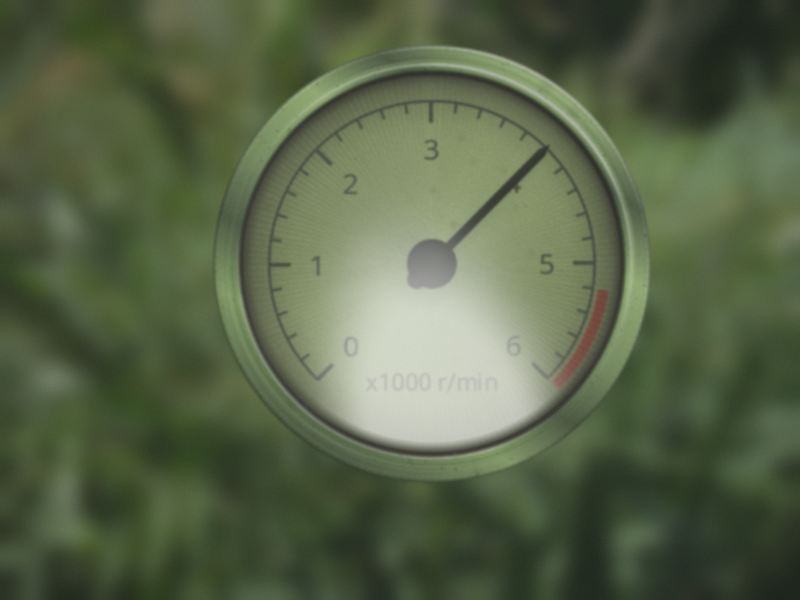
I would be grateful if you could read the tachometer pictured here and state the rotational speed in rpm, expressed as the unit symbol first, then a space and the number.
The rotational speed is rpm 4000
